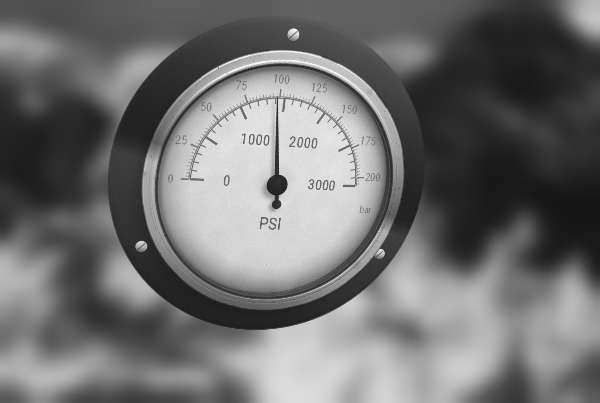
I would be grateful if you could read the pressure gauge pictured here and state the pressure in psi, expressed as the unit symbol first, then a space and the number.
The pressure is psi 1400
